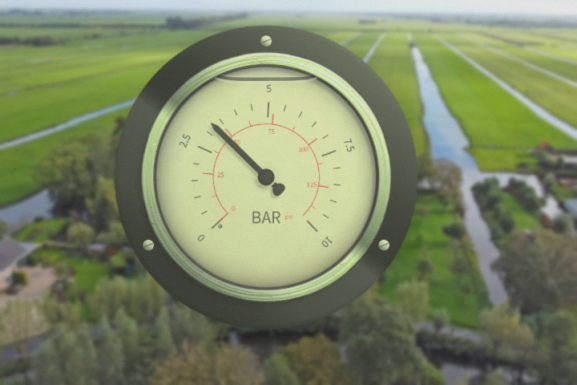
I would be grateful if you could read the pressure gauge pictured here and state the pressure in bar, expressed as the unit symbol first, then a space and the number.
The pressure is bar 3.25
